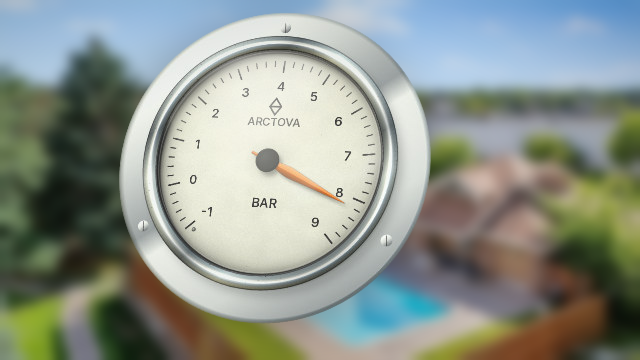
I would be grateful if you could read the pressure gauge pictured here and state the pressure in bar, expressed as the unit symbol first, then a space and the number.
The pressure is bar 8.2
